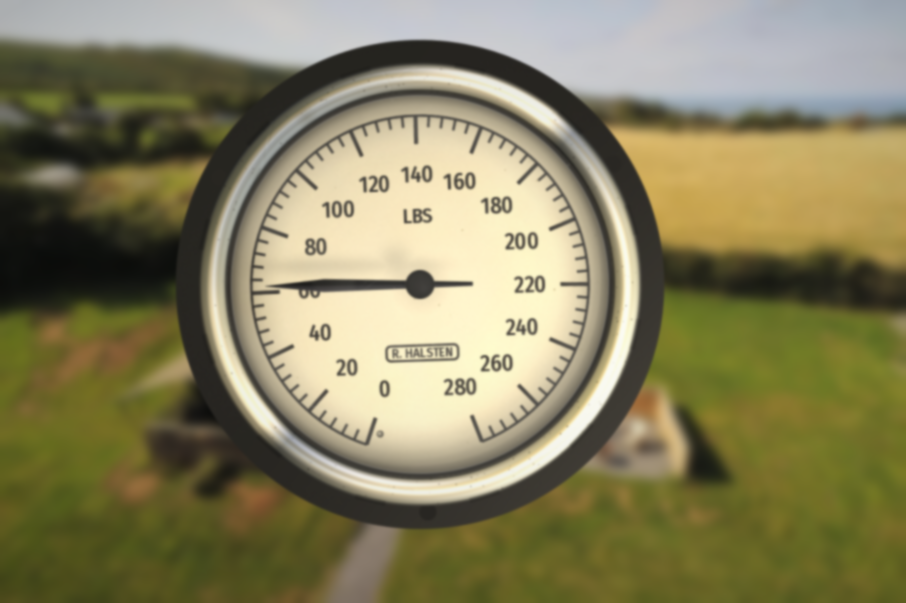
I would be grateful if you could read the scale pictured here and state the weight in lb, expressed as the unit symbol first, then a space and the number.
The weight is lb 62
